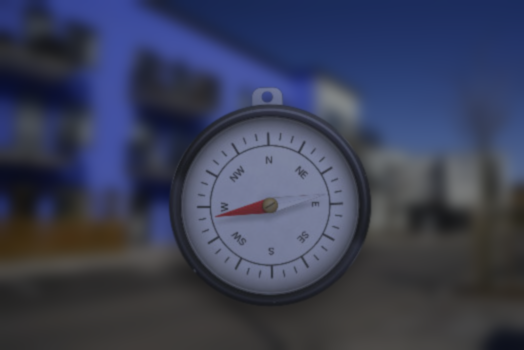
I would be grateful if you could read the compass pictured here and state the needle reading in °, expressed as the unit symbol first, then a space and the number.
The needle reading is ° 260
